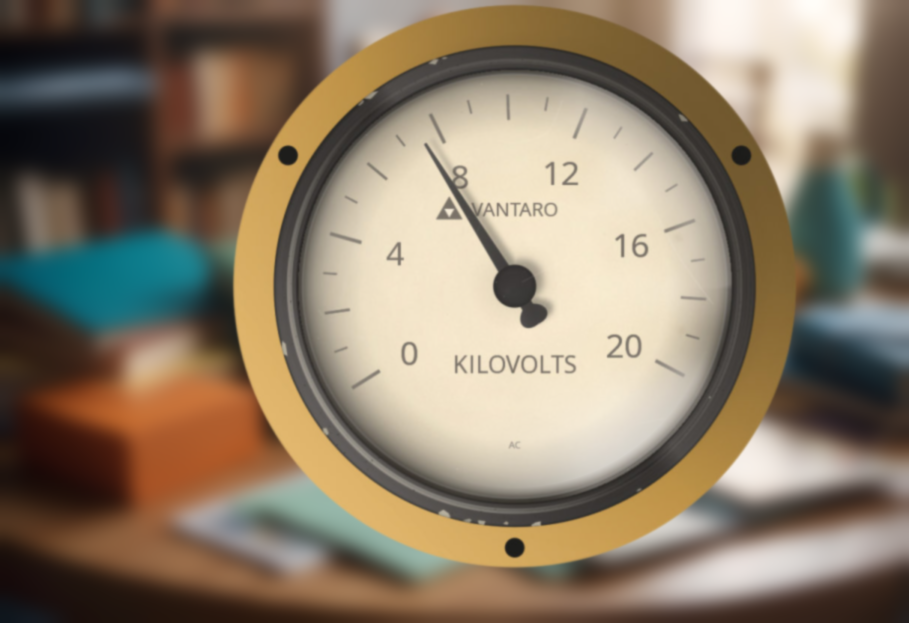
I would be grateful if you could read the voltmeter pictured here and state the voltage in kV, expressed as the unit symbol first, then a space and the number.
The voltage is kV 7.5
